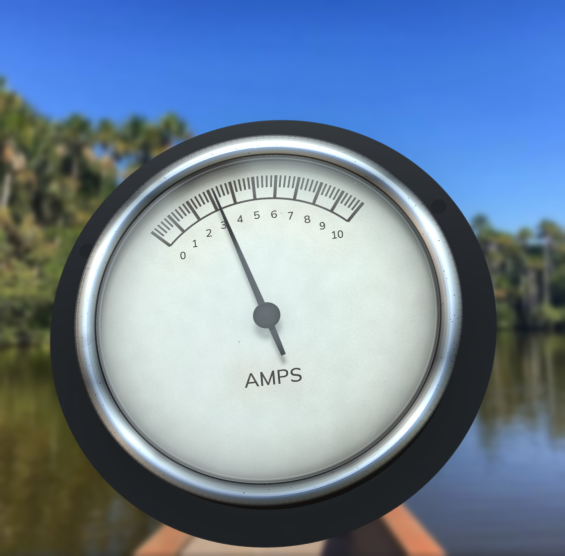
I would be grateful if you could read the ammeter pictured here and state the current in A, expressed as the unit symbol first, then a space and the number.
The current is A 3.2
